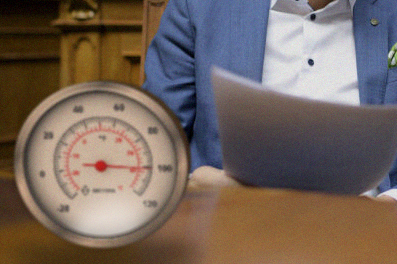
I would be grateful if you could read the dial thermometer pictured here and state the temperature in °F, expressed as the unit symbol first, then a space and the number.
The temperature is °F 100
